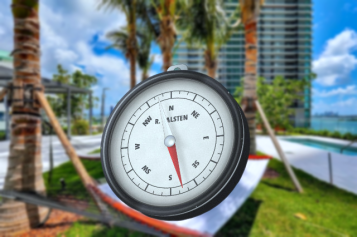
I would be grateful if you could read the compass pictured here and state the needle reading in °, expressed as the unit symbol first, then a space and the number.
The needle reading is ° 165
